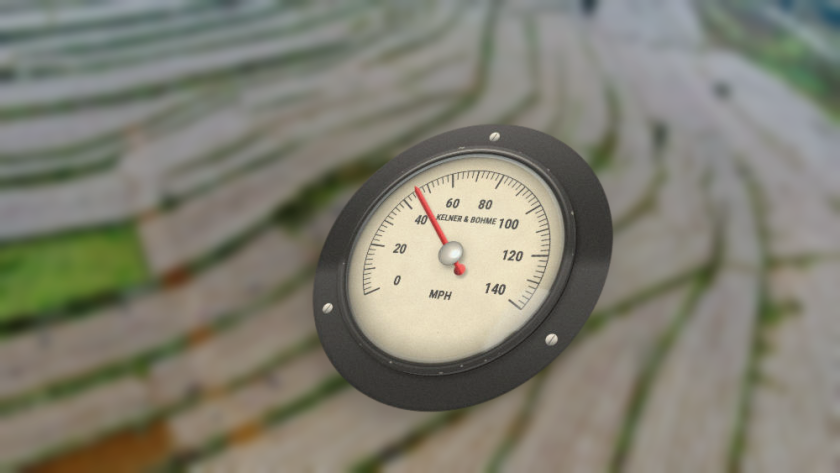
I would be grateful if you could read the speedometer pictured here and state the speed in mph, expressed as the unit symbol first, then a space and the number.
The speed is mph 46
